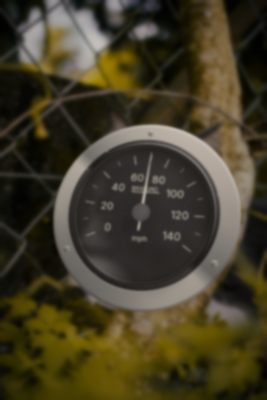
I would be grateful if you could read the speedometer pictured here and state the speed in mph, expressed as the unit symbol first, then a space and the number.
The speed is mph 70
